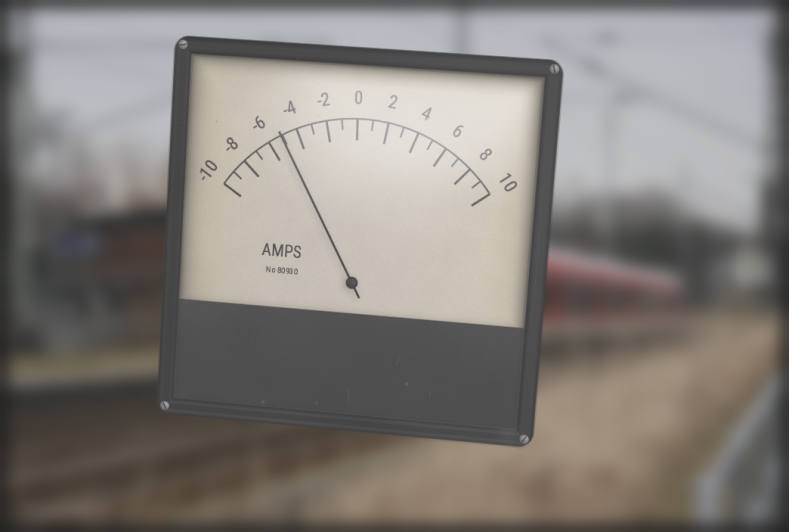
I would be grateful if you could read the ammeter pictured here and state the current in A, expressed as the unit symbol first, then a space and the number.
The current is A -5
